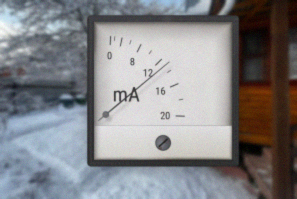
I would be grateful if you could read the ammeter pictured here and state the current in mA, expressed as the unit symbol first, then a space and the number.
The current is mA 13
